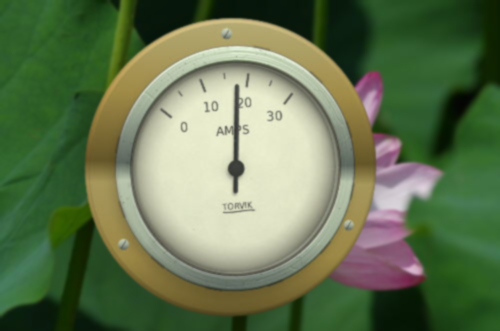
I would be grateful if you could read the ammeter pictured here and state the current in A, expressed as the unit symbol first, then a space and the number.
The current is A 17.5
